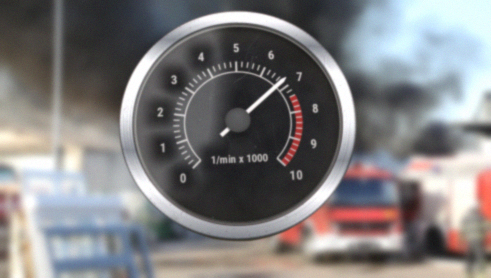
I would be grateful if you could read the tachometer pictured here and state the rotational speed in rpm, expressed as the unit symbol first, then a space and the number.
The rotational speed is rpm 6800
